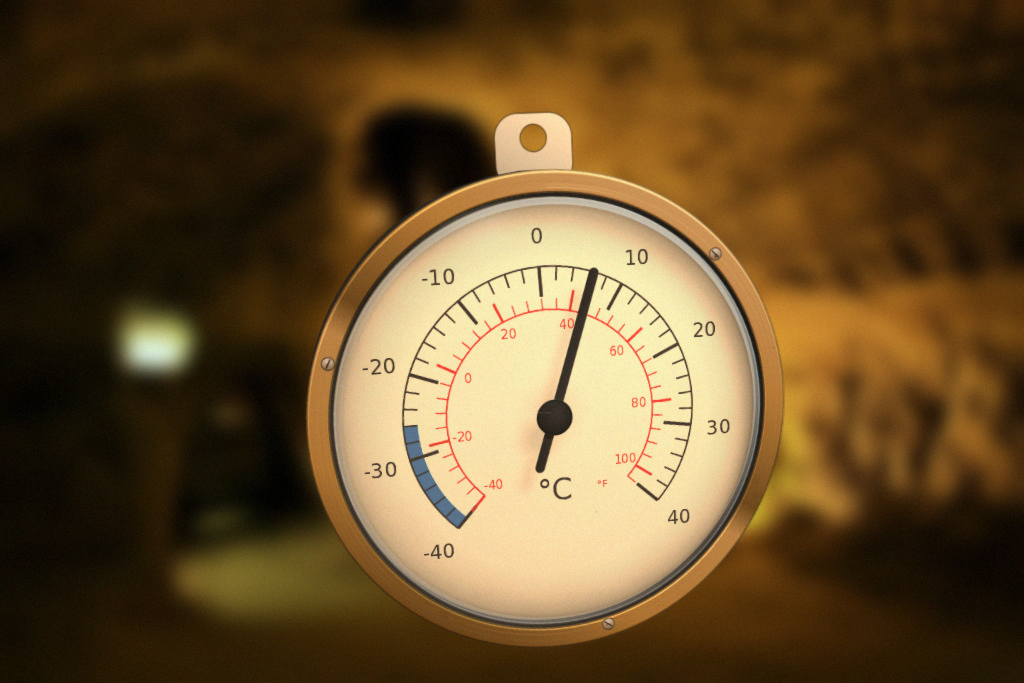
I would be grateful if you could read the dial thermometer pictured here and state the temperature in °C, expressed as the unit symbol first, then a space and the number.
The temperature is °C 6
